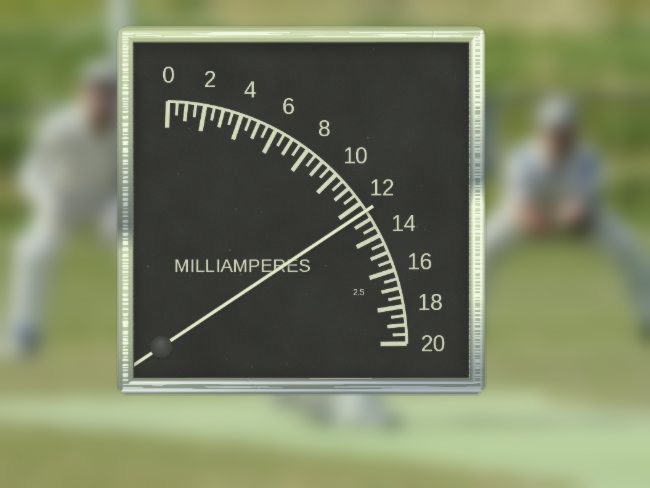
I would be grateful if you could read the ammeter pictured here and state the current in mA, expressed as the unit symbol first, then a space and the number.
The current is mA 12.5
